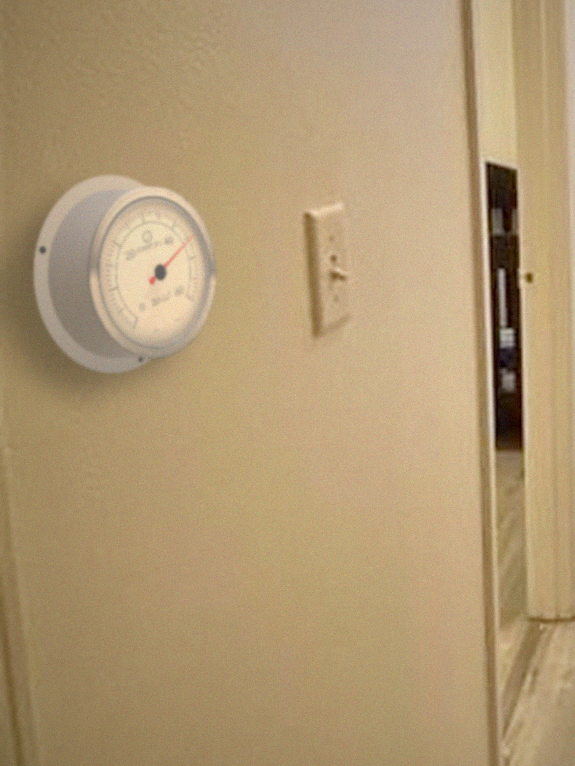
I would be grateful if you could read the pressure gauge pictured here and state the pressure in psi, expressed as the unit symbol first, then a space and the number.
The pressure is psi 45
